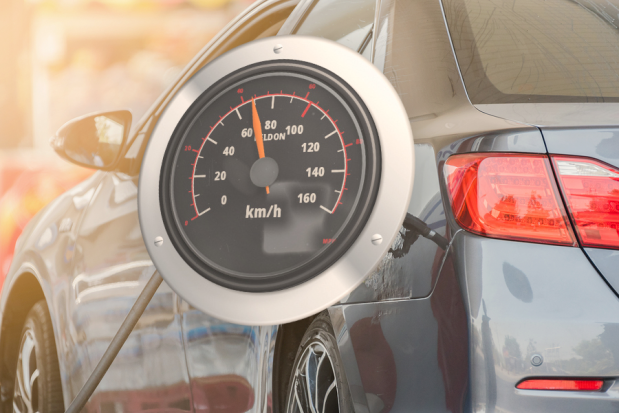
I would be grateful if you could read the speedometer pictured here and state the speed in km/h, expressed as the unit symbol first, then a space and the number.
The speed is km/h 70
